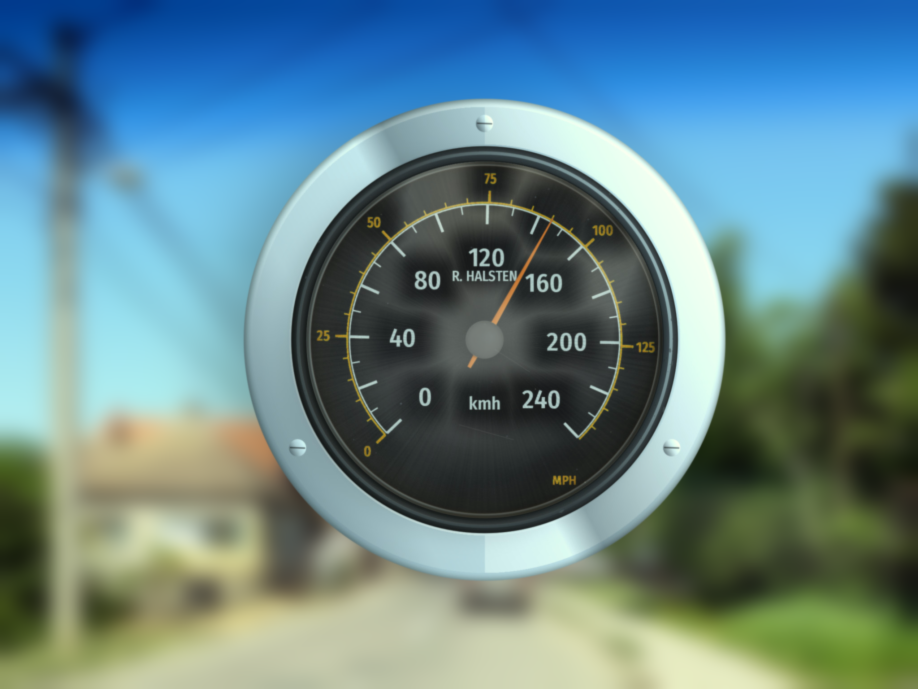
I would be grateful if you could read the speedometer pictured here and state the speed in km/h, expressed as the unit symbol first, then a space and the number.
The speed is km/h 145
